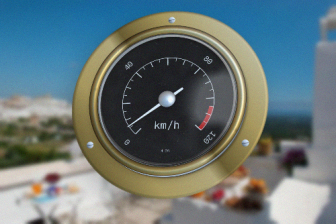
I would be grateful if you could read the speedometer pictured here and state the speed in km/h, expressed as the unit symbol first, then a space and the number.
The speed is km/h 5
